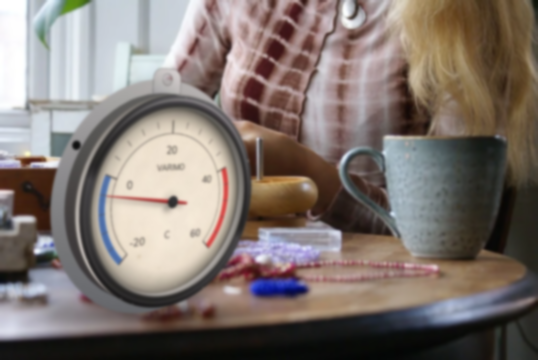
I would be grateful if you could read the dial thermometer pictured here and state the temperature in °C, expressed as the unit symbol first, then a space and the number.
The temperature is °C -4
